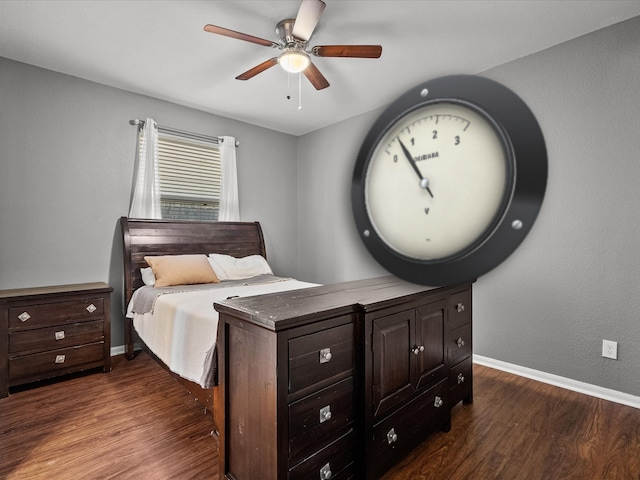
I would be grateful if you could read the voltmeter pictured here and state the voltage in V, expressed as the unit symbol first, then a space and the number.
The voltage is V 0.6
